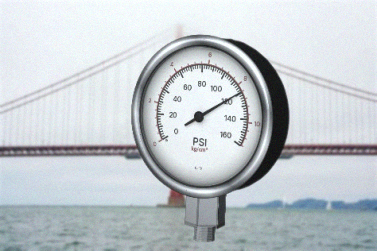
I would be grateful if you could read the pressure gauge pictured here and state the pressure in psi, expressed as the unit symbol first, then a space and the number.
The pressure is psi 120
